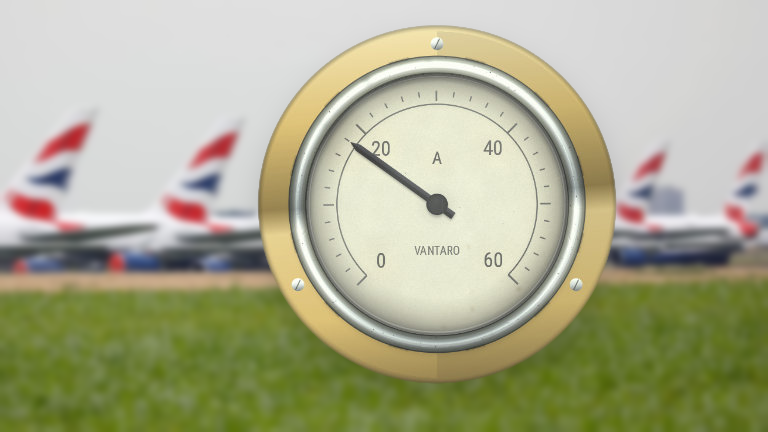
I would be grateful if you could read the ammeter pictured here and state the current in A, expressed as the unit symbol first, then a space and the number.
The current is A 18
